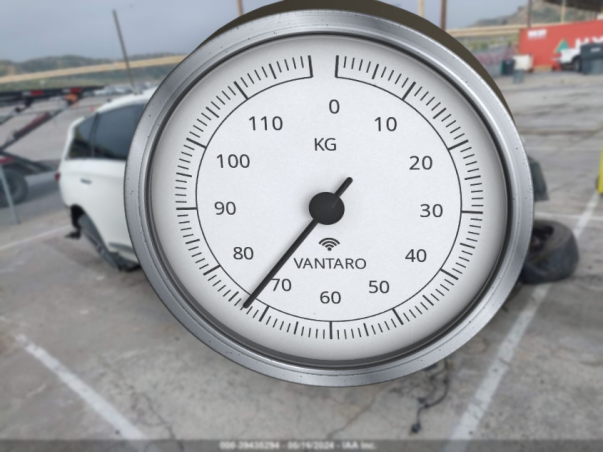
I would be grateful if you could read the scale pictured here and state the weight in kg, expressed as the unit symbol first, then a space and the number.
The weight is kg 73
